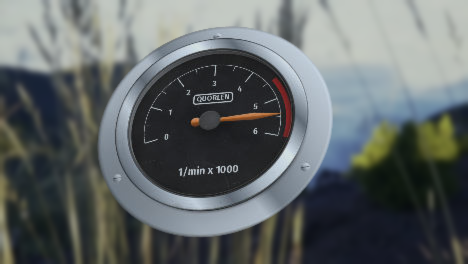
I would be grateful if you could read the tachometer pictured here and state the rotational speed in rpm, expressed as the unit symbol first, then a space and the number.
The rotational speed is rpm 5500
